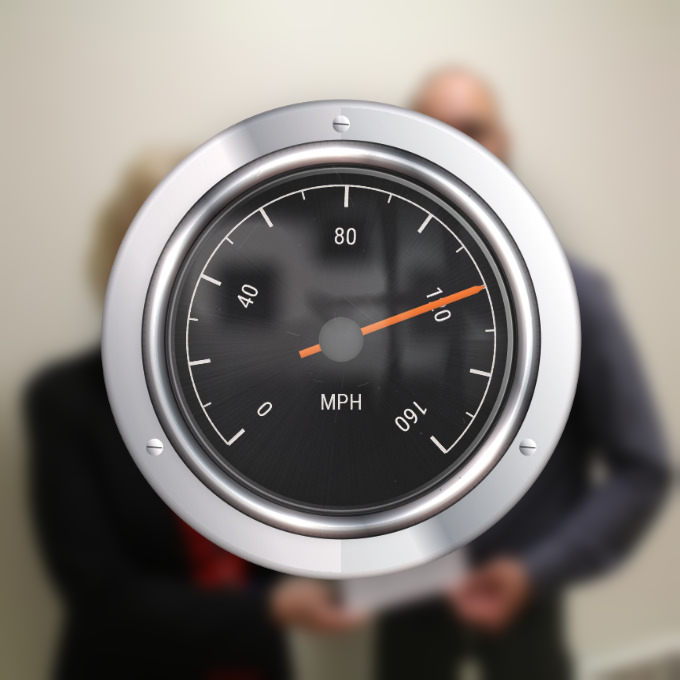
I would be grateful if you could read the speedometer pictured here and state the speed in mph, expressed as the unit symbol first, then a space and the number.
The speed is mph 120
